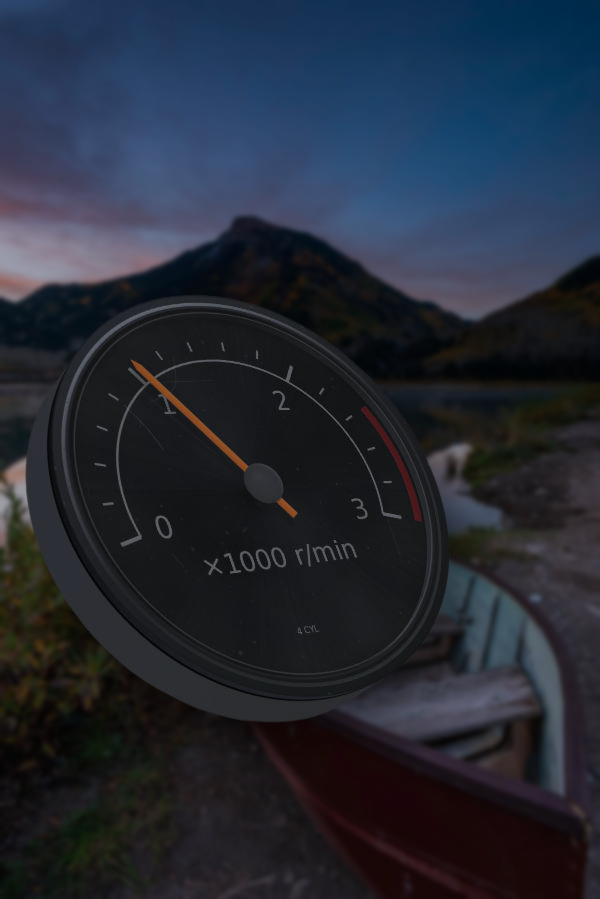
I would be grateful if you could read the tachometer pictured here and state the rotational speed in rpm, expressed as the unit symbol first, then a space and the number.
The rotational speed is rpm 1000
